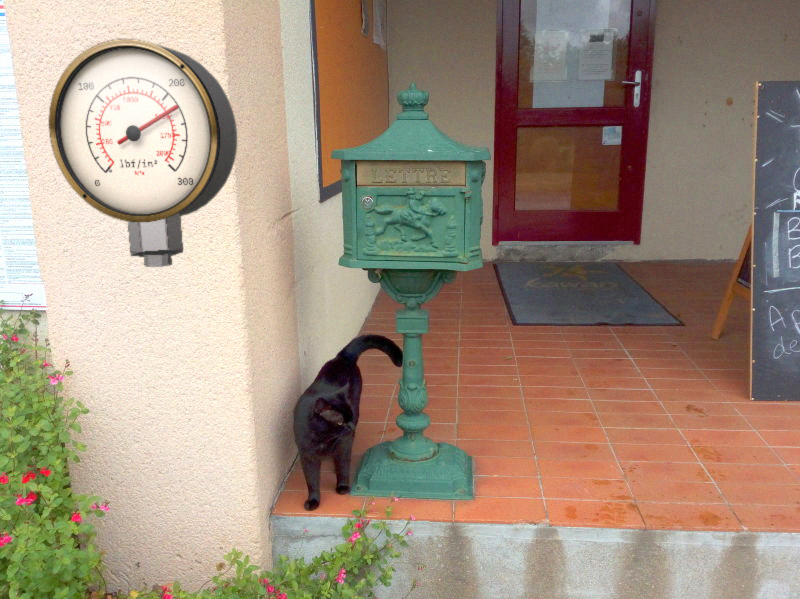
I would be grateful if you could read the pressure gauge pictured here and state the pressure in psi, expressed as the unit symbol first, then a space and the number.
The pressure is psi 220
